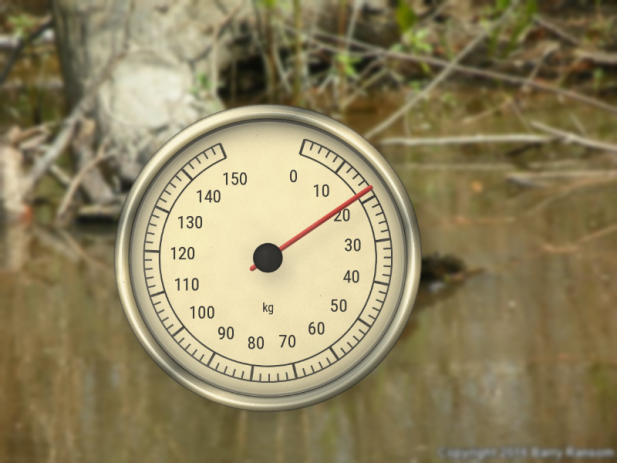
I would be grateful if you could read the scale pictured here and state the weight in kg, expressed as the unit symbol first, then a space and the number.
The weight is kg 18
